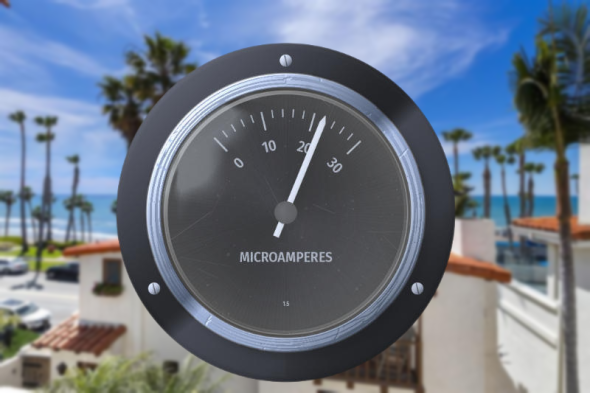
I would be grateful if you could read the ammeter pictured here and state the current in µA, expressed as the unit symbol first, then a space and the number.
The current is µA 22
